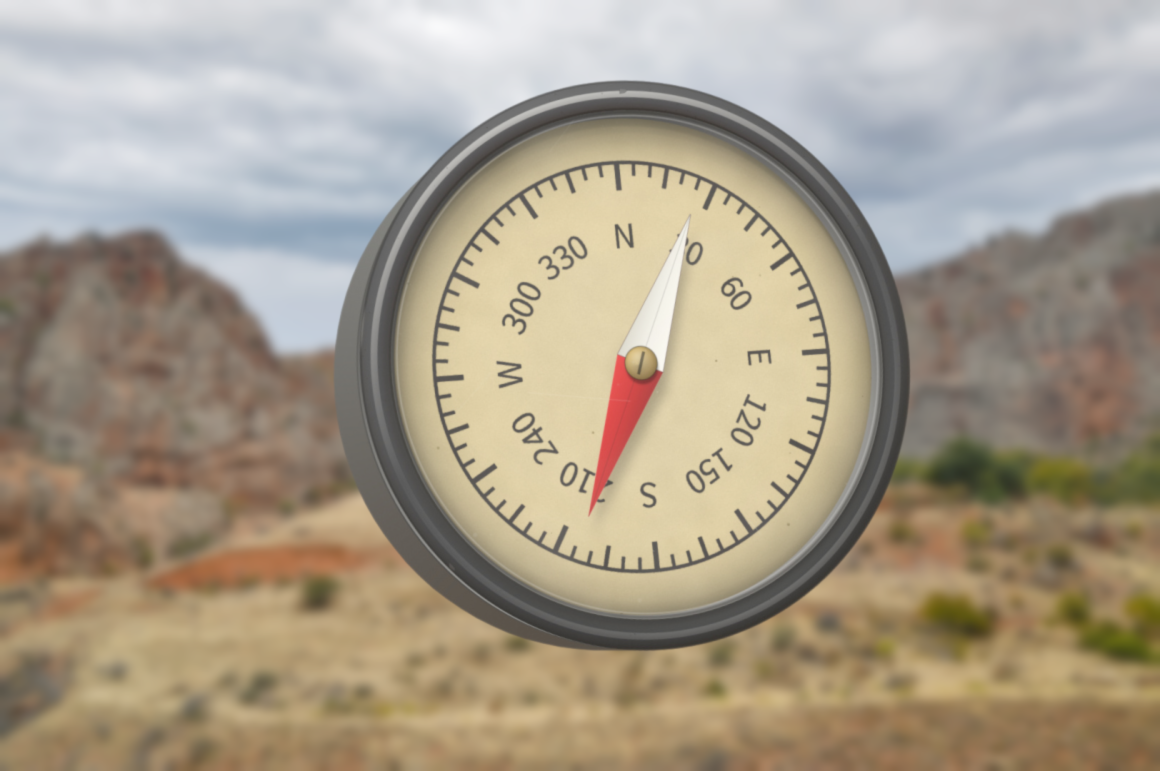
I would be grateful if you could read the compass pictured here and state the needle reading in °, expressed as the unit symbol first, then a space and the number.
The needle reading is ° 205
